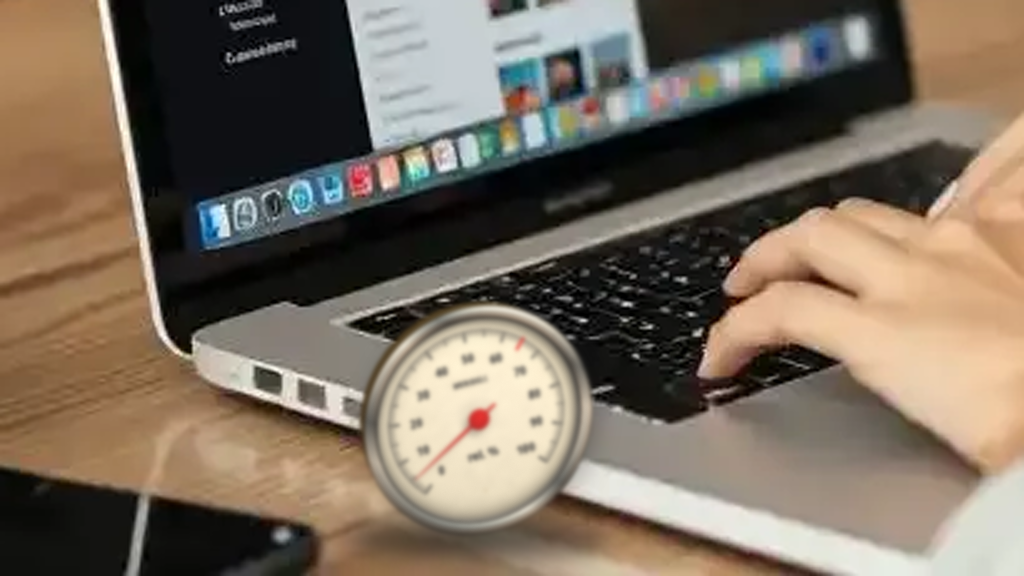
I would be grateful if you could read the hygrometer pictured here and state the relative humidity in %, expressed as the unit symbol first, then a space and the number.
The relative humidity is % 5
